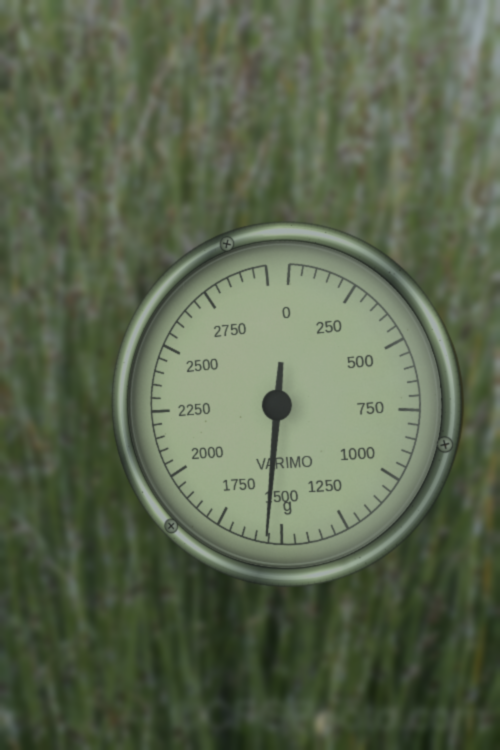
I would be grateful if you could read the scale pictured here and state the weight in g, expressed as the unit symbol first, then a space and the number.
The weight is g 1550
